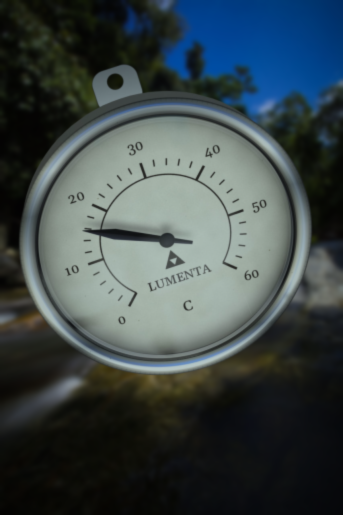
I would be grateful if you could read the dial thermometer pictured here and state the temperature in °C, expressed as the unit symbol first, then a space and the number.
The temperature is °C 16
